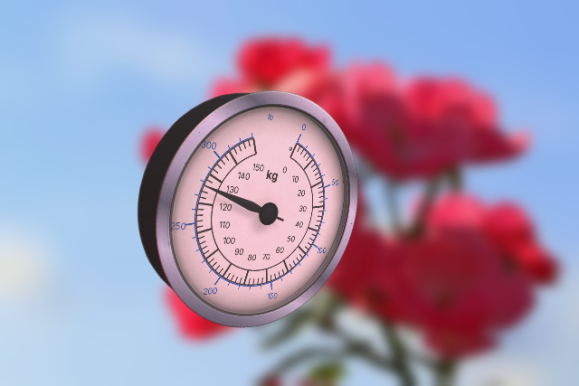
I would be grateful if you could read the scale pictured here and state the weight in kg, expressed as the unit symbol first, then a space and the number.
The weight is kg 126
